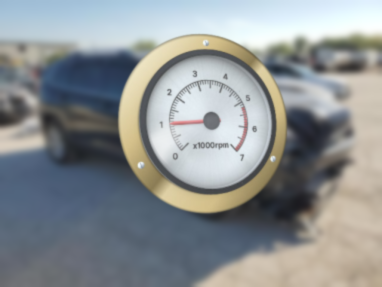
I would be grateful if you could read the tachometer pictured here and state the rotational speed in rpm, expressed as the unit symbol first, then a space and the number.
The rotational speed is rpm 1000
